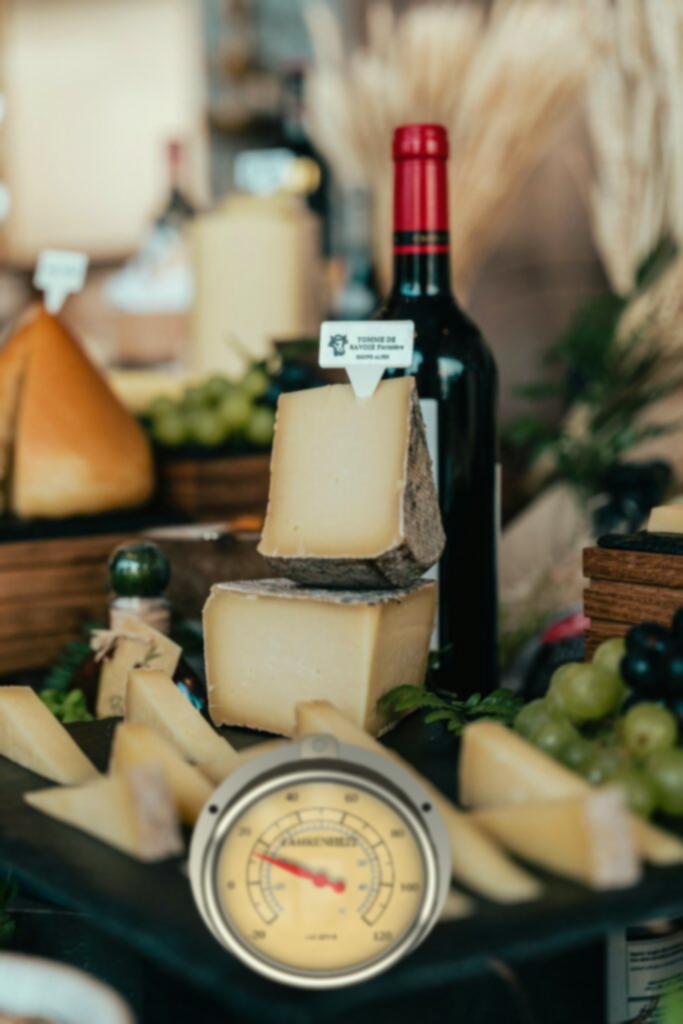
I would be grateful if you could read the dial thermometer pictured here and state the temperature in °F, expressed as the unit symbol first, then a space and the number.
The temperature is °F 15
